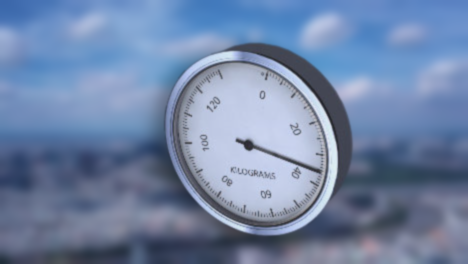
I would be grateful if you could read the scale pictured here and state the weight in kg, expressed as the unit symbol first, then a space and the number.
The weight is kg 35
